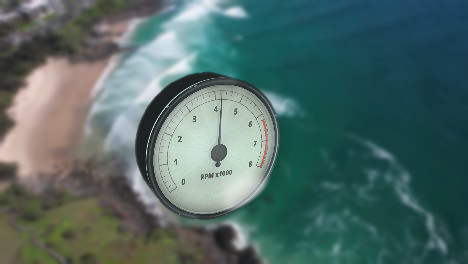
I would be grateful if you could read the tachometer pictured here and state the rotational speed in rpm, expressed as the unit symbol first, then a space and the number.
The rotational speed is rpm 4200
